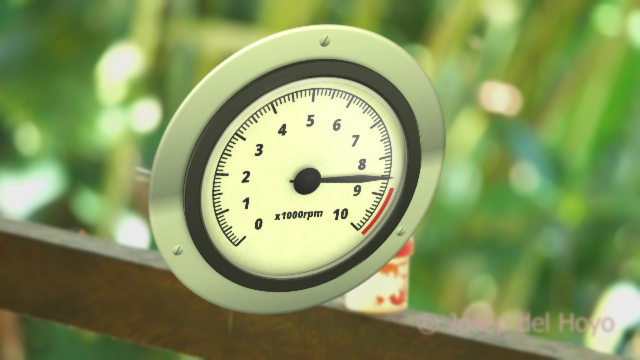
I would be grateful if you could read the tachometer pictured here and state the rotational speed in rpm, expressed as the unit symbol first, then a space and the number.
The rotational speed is rpm 8500
